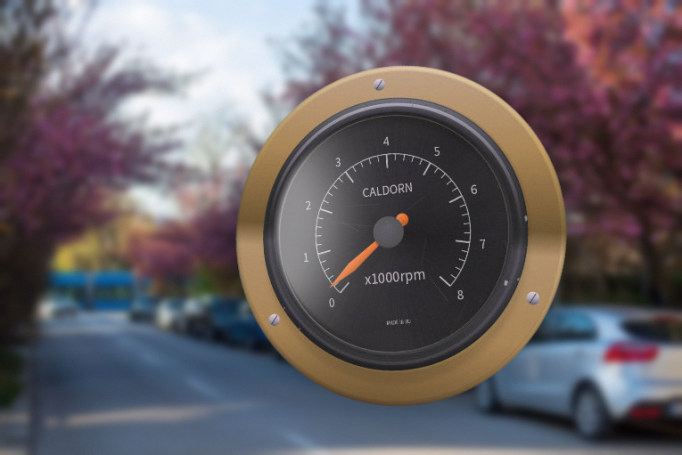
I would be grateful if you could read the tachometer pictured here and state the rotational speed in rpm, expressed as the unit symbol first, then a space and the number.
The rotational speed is rpm 200
